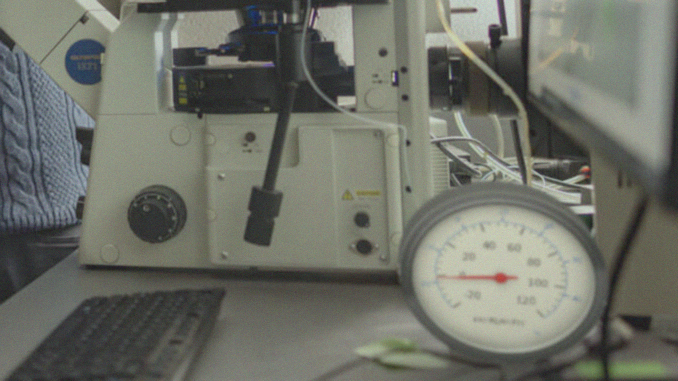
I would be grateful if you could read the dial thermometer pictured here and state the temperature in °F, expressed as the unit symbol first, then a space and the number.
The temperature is °F 0
